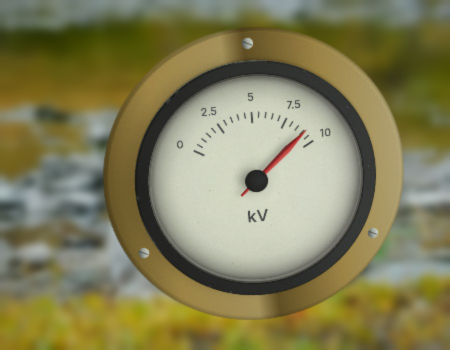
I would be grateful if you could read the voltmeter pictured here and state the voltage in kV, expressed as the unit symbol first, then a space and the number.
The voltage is kV 9
